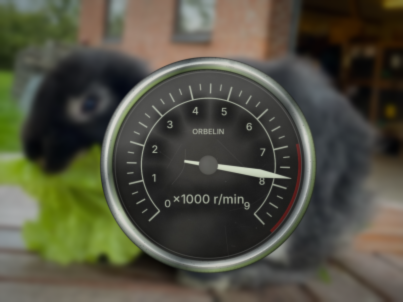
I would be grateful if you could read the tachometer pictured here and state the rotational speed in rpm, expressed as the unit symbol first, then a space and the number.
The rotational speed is rpm 7750
